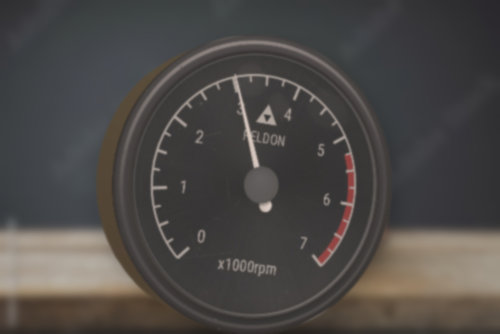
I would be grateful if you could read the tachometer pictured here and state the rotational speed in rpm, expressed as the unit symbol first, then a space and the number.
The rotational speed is rpm 3000
